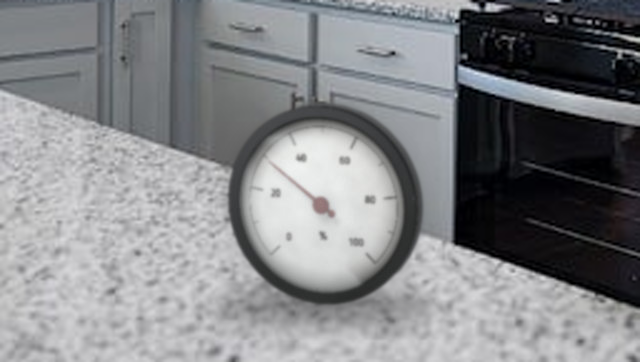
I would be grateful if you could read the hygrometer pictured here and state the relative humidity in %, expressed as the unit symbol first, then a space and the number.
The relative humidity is % 30
